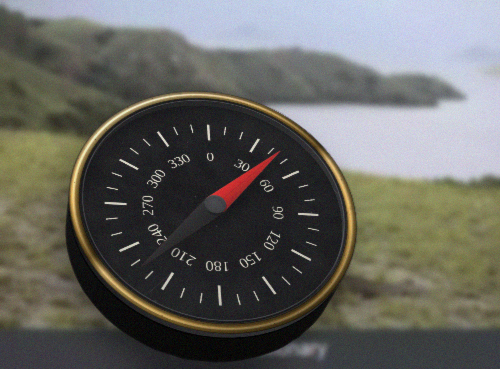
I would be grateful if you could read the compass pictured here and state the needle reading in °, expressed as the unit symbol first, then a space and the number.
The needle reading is ° 45
